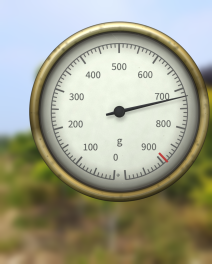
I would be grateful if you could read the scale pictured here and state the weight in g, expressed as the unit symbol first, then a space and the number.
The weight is g 720
